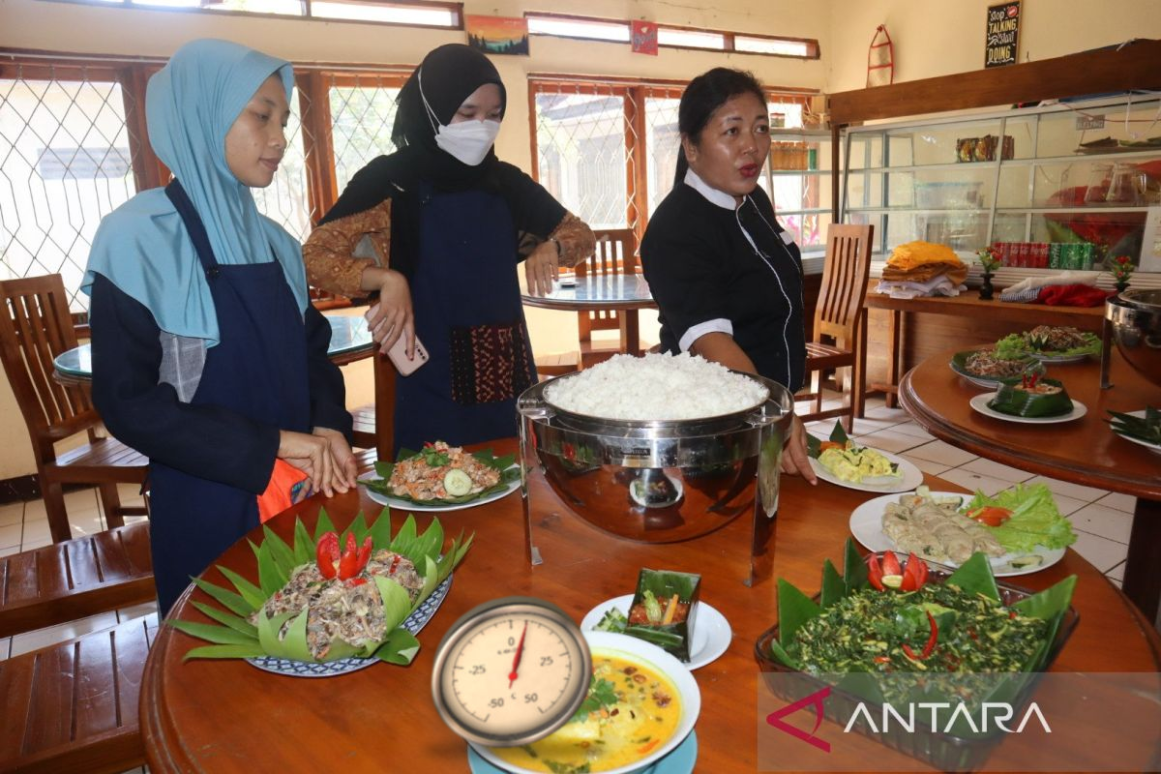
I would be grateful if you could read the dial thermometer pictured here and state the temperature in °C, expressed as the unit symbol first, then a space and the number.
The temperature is °C 5
